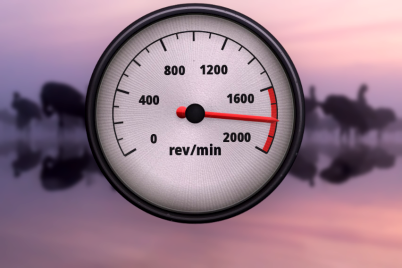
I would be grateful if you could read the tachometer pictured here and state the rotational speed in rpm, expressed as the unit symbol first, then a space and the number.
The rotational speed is rpm 1800
